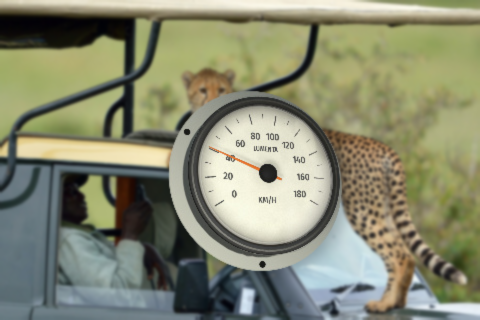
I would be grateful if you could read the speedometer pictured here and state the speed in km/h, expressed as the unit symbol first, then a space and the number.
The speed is km/h 40
